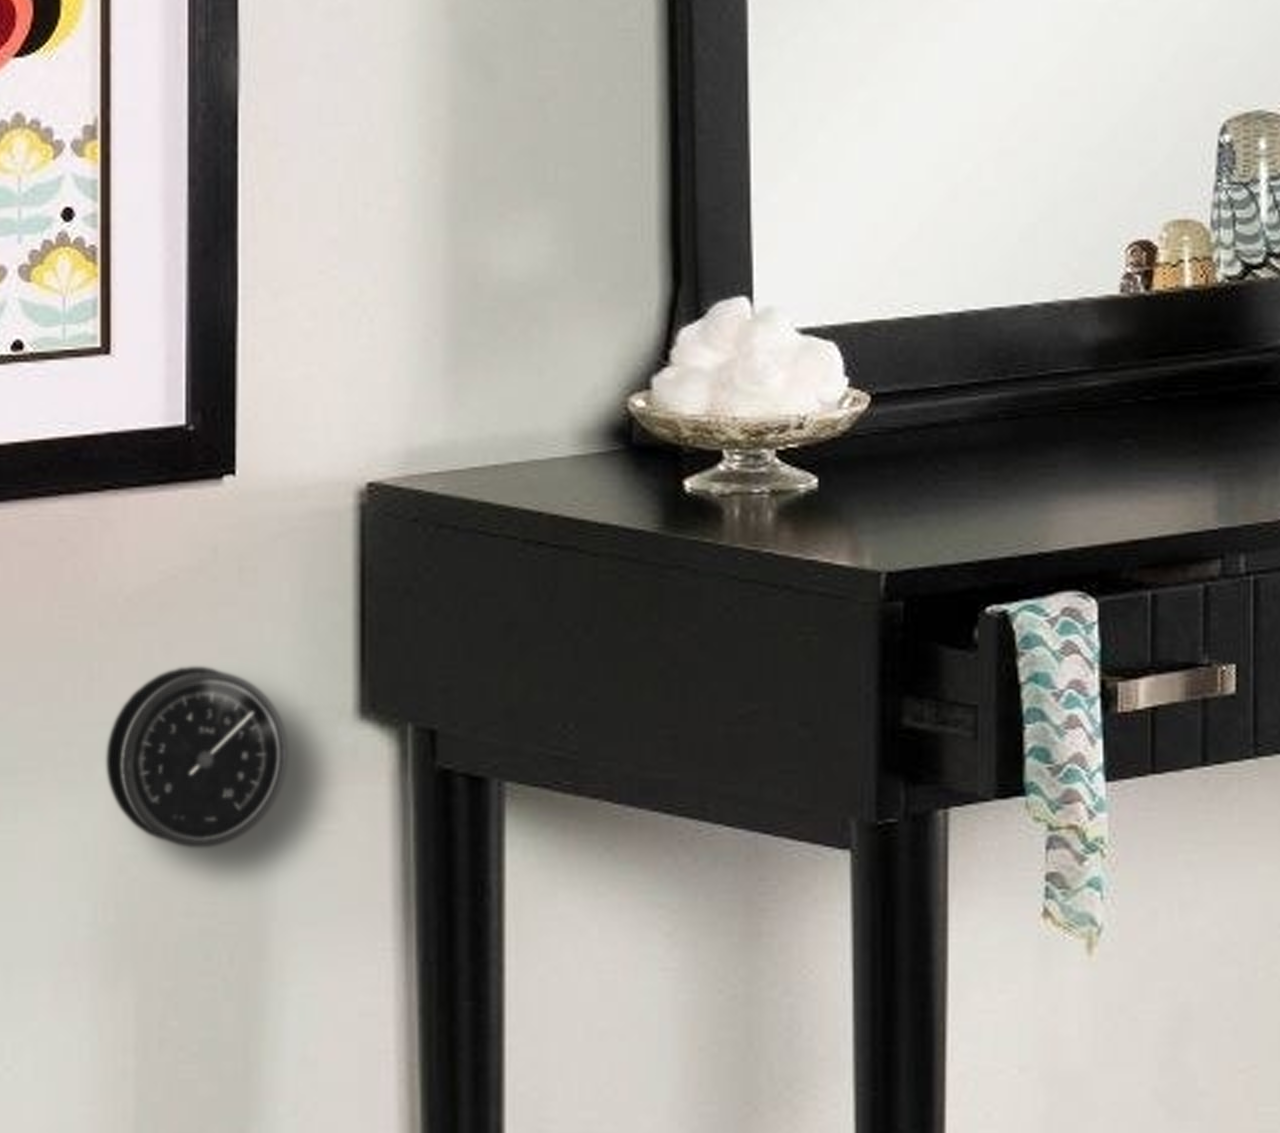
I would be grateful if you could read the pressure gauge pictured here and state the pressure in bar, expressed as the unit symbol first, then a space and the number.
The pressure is bar 6.5
